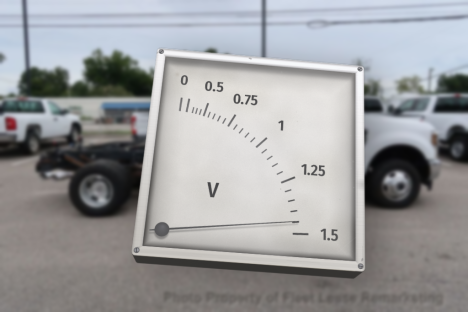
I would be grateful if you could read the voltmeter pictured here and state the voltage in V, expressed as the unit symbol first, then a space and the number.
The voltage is V 1.45
